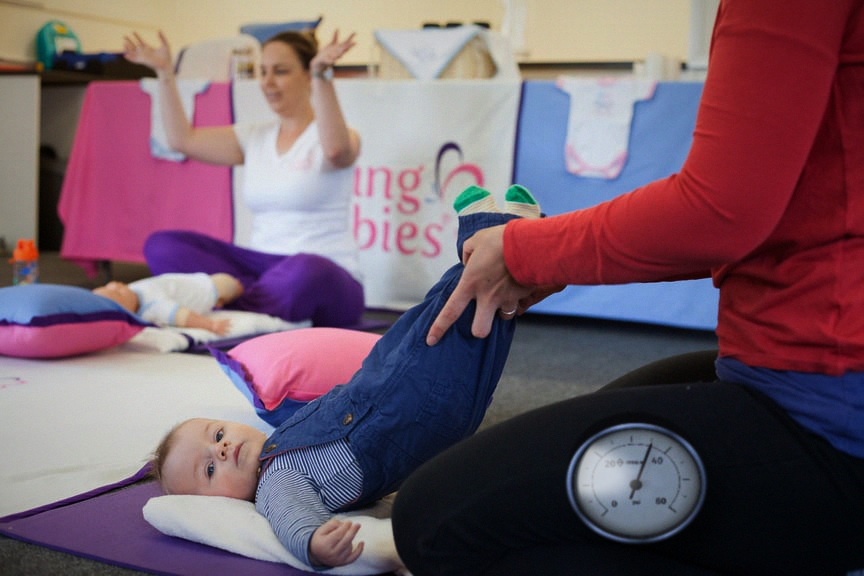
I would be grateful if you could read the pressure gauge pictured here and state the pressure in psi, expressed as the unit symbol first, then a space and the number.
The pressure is psi 35
